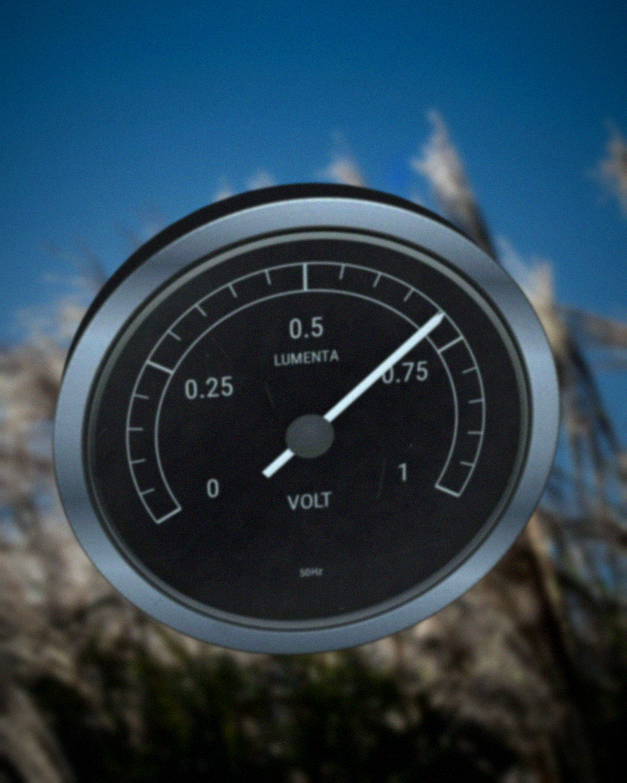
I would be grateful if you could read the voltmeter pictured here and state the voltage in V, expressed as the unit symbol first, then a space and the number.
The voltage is V 0.7
